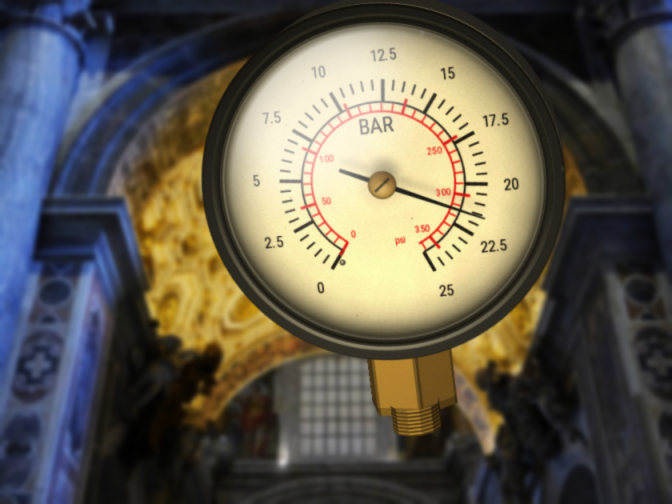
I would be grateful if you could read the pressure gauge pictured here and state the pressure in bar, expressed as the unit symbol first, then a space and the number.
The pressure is bar 21.5
